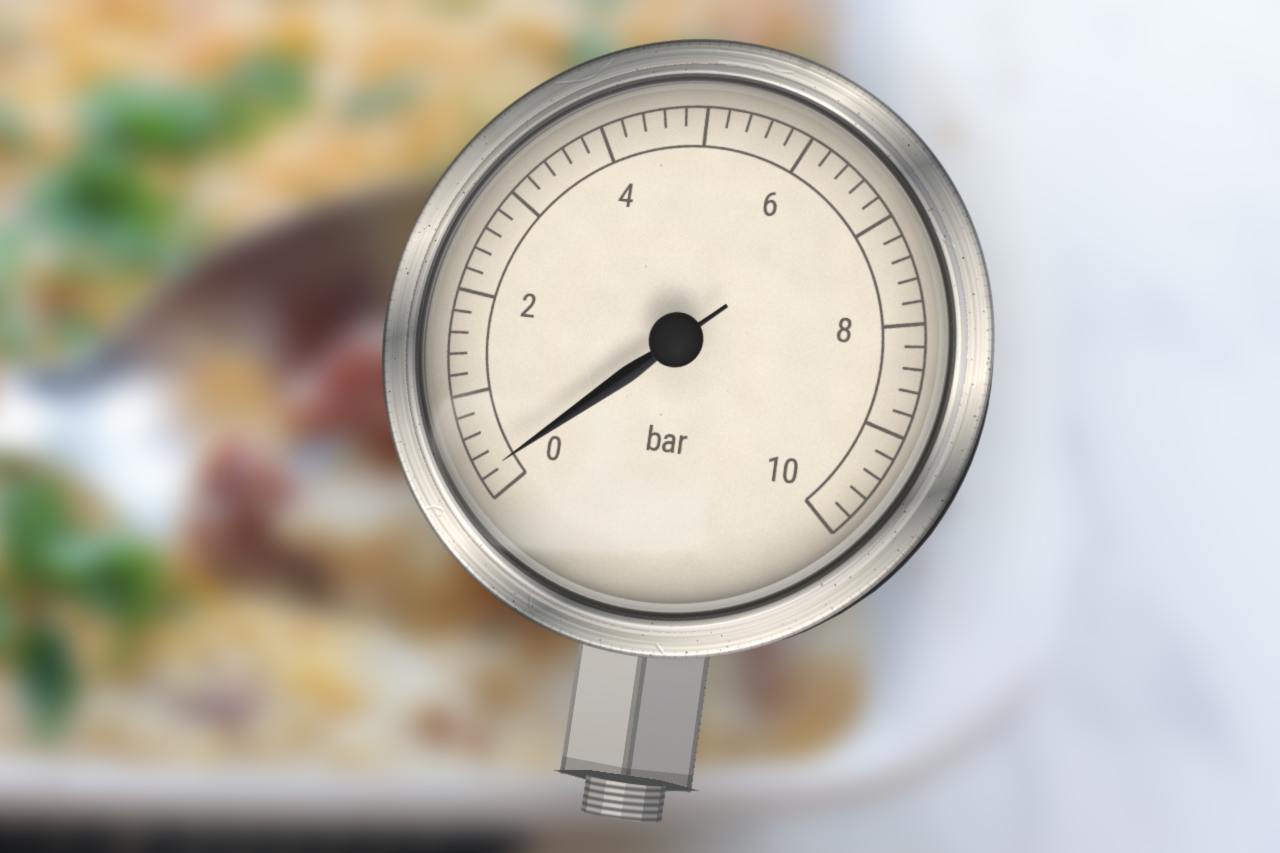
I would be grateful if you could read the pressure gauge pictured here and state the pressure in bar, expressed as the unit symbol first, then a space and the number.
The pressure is bar 0.2
